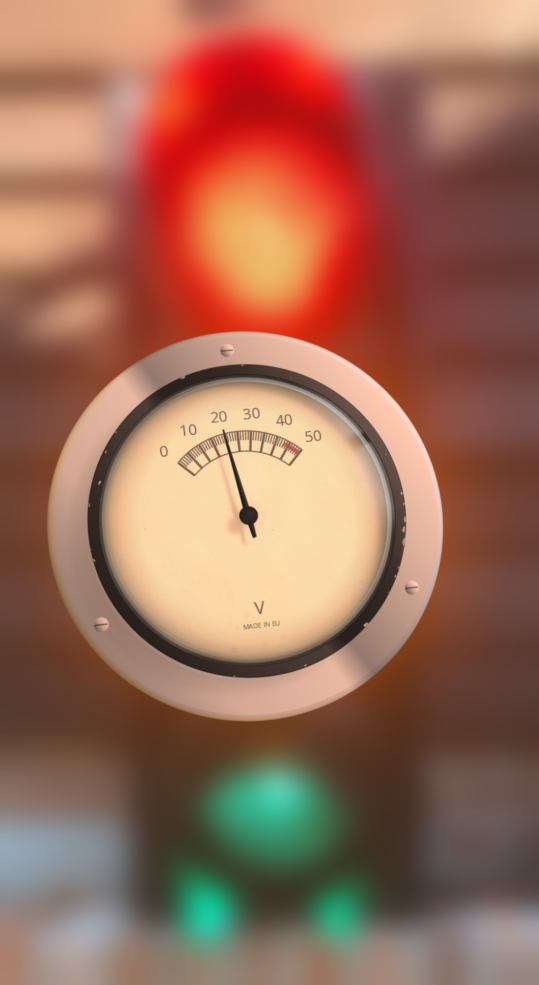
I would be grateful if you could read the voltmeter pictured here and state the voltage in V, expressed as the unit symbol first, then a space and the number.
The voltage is V 20
